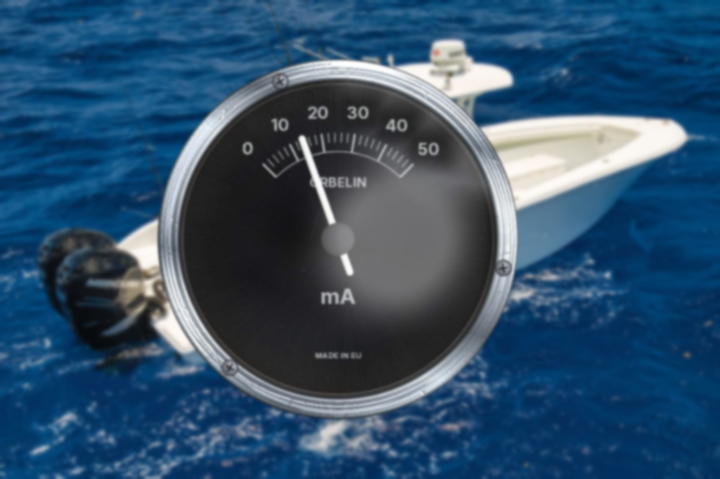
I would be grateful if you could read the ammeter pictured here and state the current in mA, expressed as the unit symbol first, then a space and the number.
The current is mA 14
